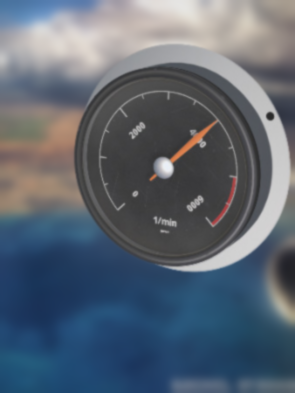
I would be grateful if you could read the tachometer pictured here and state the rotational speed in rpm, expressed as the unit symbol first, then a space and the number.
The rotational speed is rpm 4000
